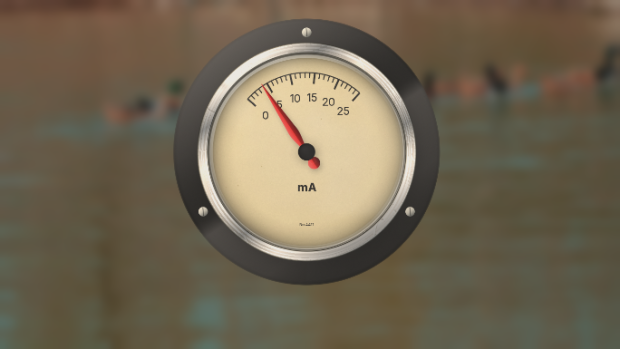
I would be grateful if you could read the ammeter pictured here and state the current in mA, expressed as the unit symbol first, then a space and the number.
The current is mA 4
